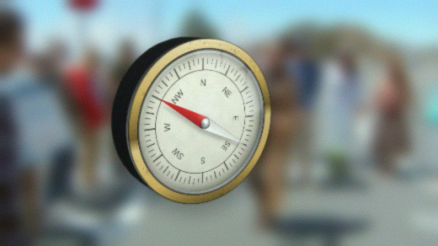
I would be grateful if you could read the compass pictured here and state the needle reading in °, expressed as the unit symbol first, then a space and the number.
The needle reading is ° 300
